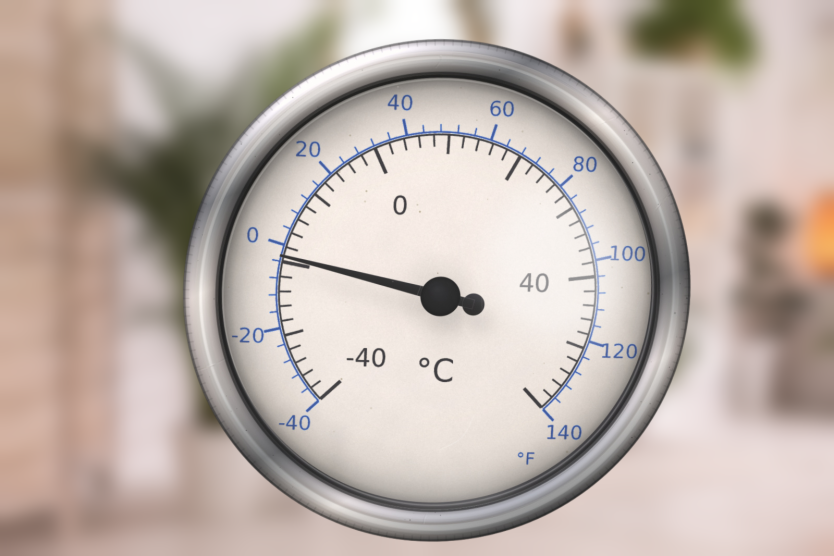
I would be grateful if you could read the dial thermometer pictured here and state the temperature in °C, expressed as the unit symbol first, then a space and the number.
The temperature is °C -19
